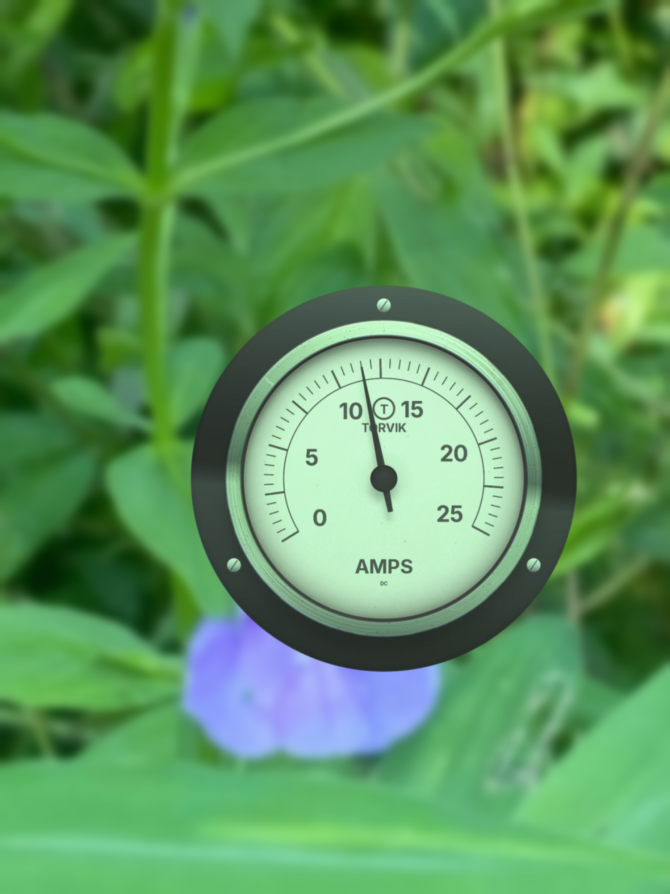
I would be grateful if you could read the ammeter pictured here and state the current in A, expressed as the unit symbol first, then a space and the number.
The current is A 11.5
